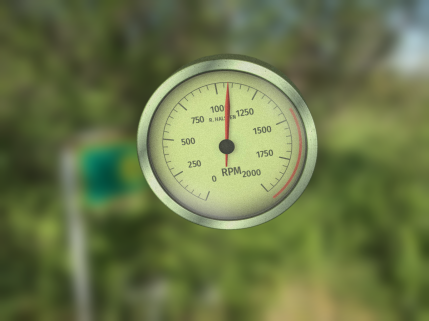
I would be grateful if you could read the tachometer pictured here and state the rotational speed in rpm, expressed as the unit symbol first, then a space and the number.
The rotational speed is rpm 1075
